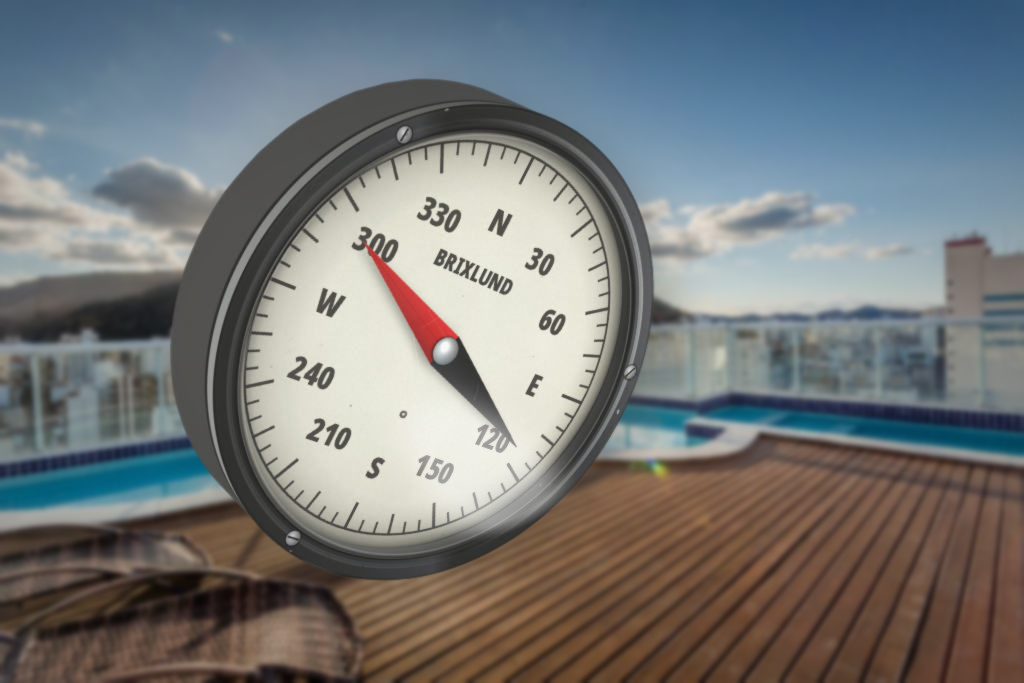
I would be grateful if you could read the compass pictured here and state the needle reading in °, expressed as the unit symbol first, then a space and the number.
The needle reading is ° 295
